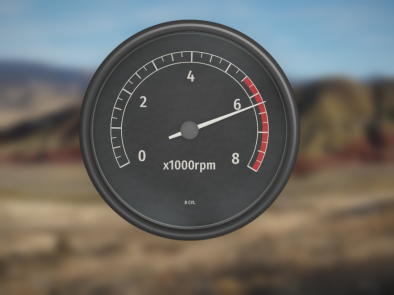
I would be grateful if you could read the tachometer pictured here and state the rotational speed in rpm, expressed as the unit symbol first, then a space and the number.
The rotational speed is rpm 6250
